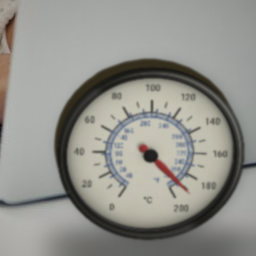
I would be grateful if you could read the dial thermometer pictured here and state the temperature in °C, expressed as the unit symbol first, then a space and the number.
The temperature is °C 190
